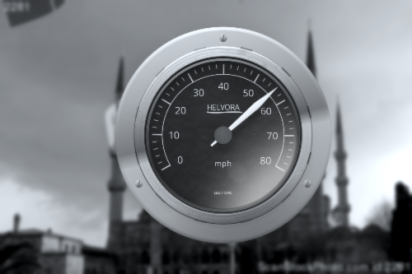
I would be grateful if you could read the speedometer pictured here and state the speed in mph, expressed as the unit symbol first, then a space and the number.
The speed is mph 56
